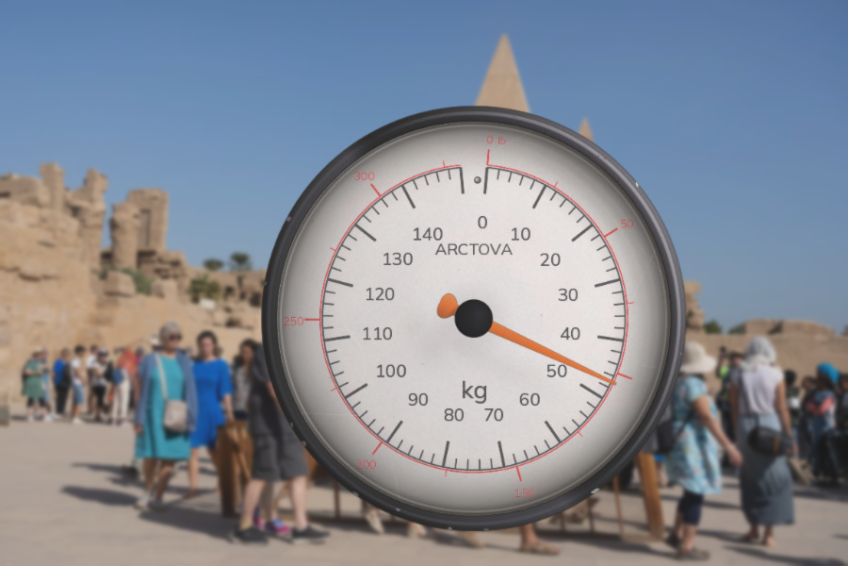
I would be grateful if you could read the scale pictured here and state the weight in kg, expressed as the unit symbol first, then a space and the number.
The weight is kg 47
